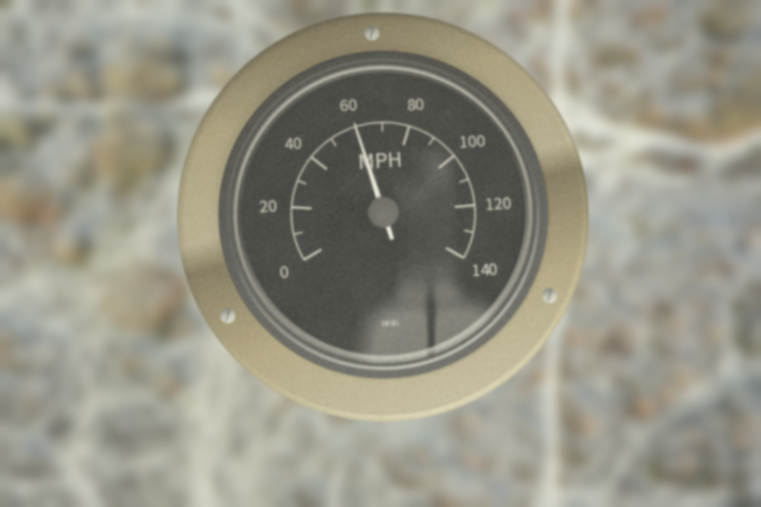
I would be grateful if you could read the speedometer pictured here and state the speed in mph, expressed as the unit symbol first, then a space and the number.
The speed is mph 60
